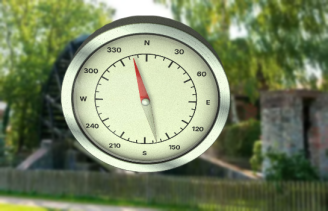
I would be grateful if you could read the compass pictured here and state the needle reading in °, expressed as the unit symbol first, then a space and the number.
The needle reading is ° 345
